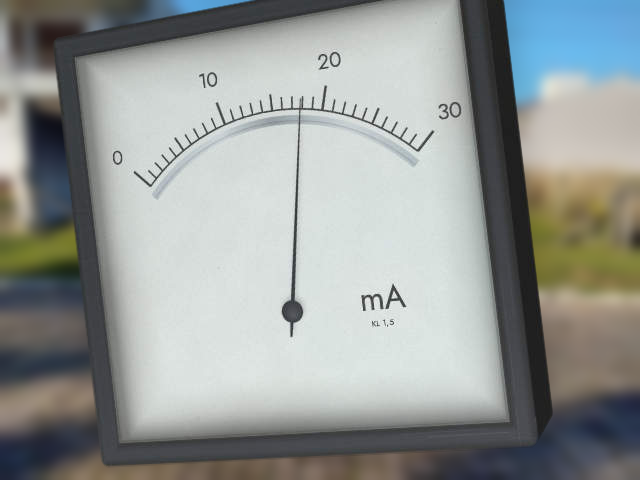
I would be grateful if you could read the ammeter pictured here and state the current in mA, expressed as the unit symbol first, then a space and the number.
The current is mA 18
